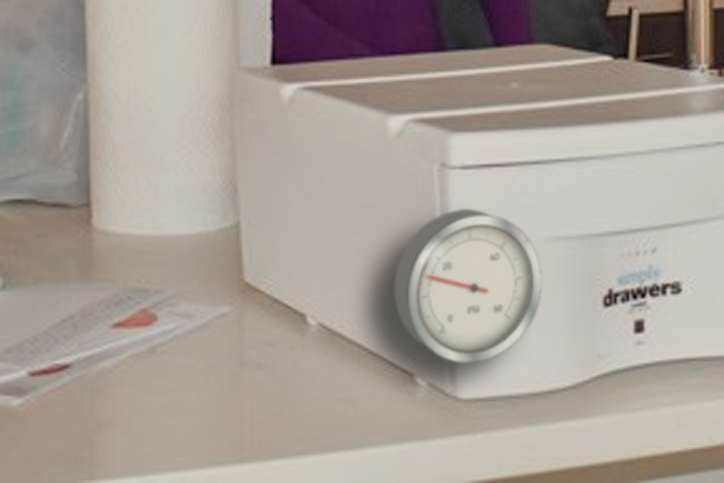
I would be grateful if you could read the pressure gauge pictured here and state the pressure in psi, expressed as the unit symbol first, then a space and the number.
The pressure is psi 15
